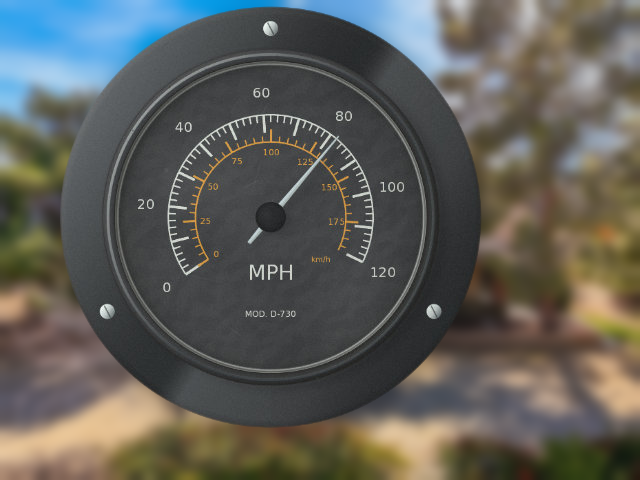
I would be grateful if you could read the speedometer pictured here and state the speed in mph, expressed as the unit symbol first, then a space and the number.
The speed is mph 82
